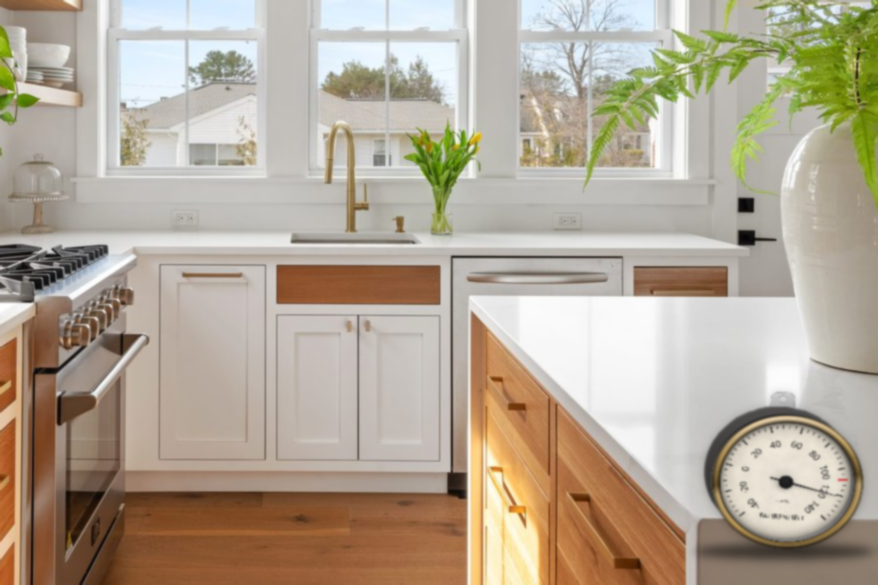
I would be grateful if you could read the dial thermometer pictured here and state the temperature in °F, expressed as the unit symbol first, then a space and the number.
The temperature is °F 120
